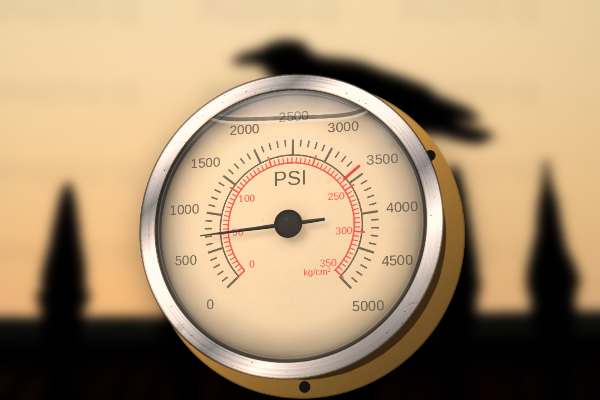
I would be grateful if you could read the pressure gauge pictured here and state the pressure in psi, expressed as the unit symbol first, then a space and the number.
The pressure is psi 700
